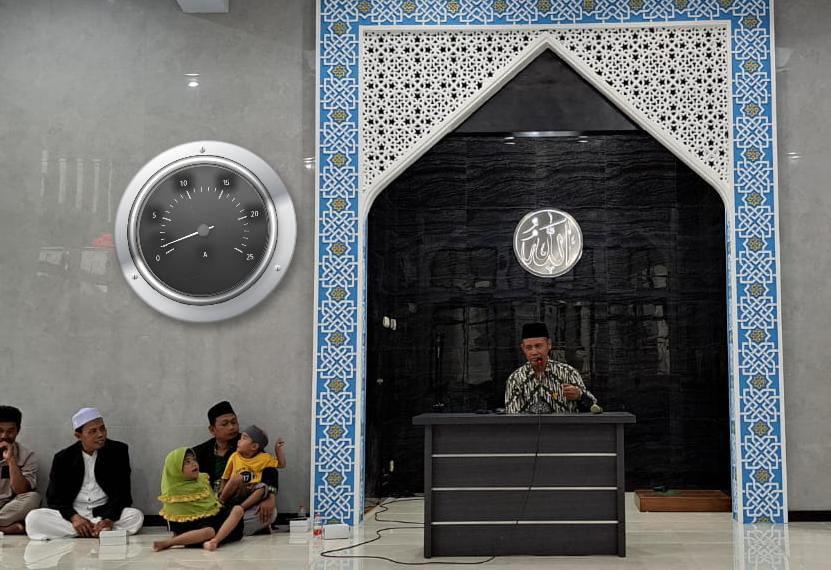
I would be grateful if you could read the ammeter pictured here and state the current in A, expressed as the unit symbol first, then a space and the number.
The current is A 1
